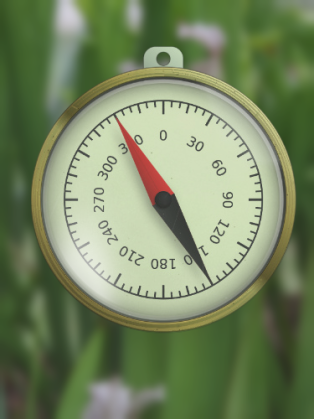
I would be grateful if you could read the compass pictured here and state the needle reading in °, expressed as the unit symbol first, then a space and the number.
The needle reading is ° 330
